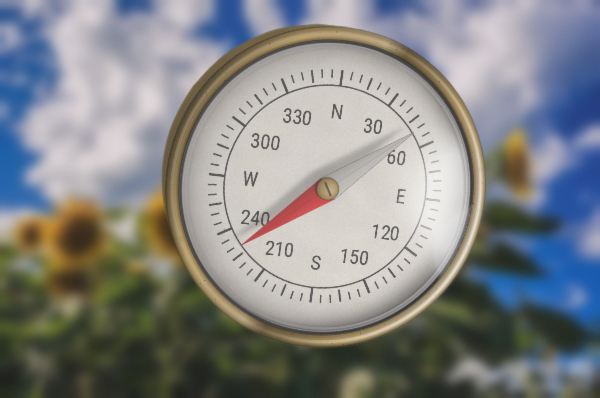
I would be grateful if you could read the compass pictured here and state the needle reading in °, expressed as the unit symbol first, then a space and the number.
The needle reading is ° 230
